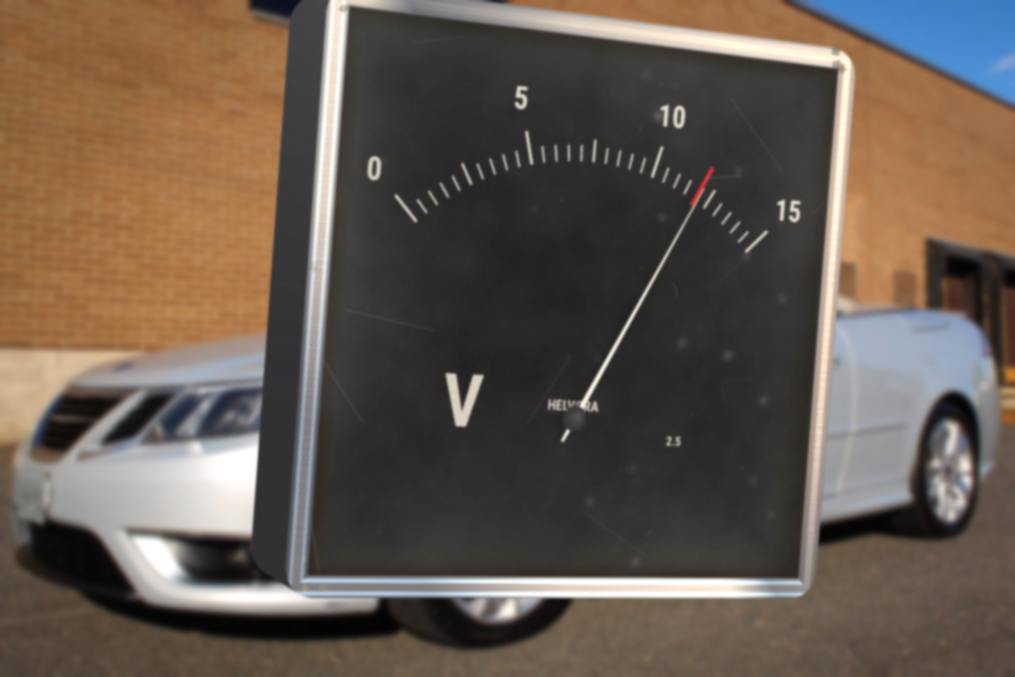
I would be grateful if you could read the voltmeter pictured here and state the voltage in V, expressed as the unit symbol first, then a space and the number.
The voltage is V 12
